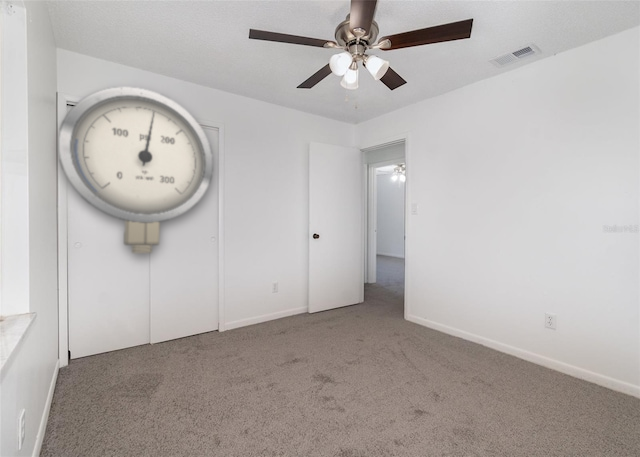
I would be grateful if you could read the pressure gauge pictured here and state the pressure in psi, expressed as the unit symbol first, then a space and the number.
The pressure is psi 160
